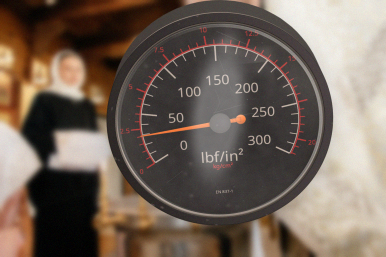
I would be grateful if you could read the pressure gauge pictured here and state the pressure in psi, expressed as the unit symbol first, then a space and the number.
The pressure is psi 30
